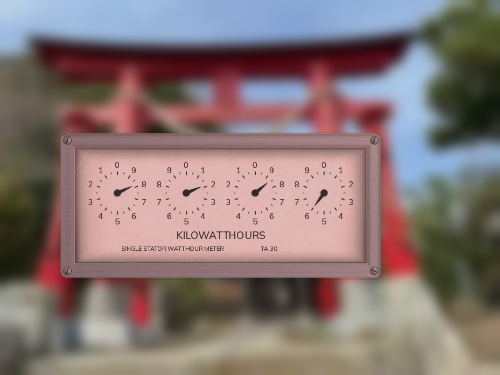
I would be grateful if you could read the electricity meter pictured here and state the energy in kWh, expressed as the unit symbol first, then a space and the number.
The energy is kWh 8186
